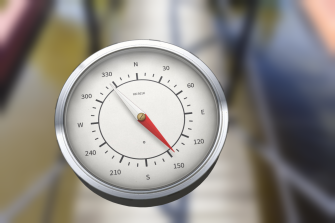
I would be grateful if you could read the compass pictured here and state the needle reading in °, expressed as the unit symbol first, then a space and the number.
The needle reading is ° 145
